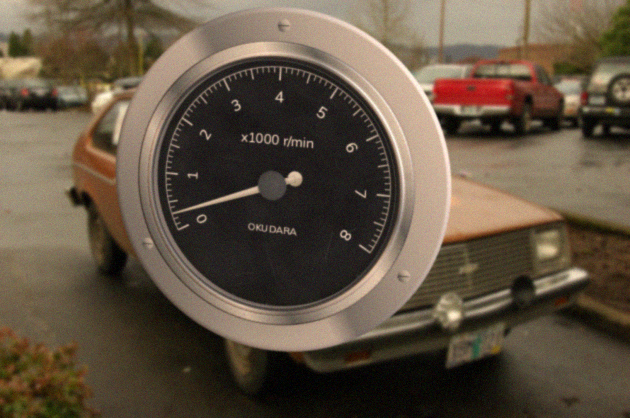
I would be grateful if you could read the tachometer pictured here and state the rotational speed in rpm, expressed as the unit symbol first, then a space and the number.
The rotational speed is rpm 300
